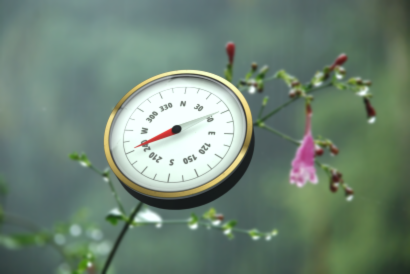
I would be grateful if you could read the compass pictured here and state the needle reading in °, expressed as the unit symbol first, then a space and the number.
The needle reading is ° 240
